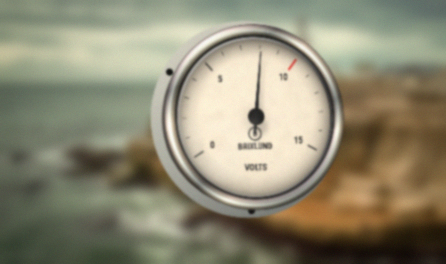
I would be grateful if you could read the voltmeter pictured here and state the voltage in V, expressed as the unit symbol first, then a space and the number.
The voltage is V 8
